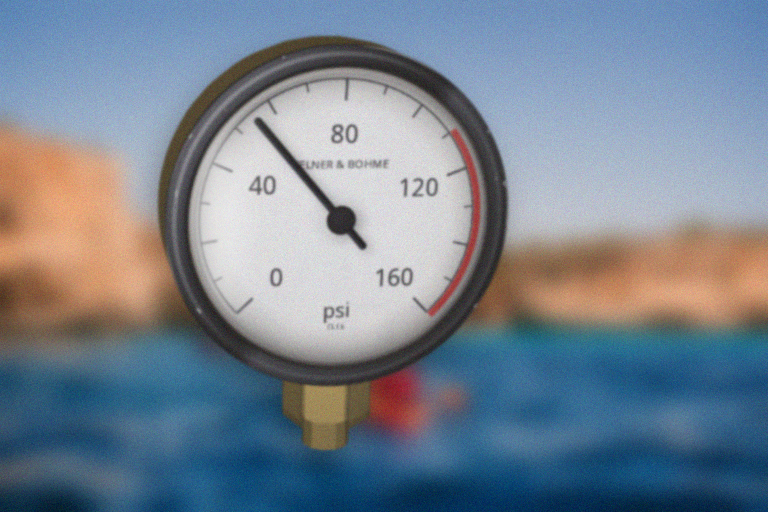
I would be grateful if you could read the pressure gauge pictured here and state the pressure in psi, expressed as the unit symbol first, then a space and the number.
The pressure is psi 55
